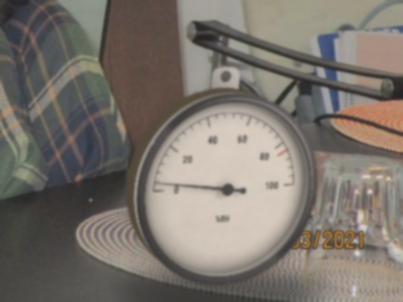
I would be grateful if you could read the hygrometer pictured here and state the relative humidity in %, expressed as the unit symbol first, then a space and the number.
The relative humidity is % 4
